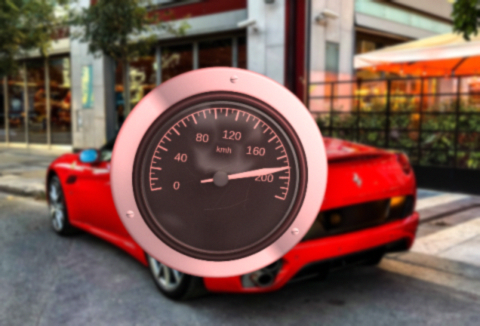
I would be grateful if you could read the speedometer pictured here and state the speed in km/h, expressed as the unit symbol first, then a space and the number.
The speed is km/h 190
